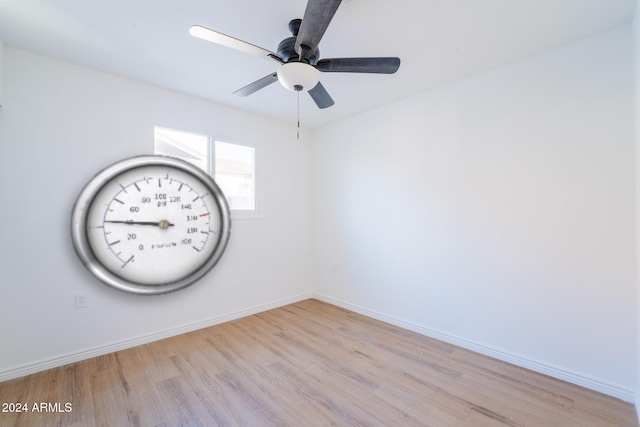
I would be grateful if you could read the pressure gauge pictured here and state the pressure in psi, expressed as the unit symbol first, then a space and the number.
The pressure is psi 40
